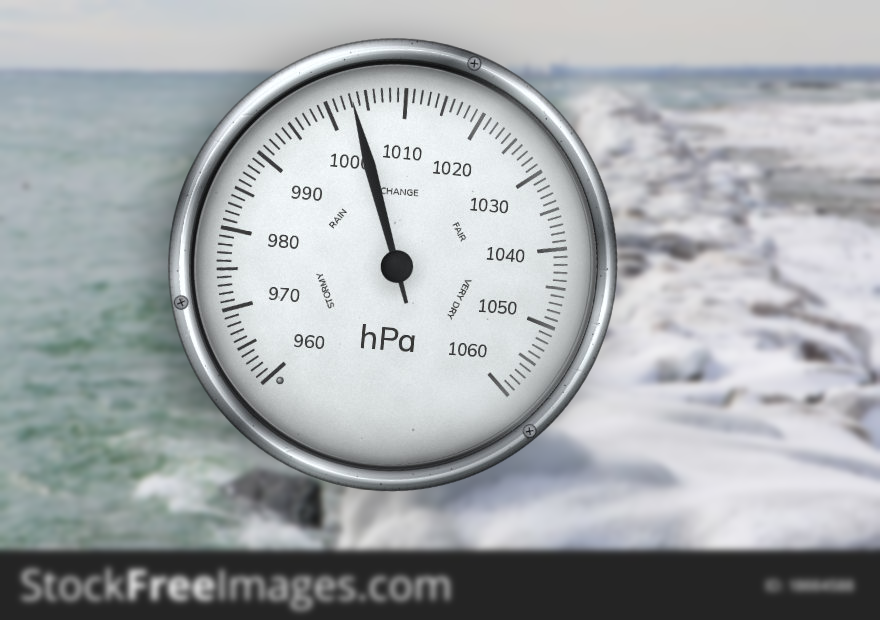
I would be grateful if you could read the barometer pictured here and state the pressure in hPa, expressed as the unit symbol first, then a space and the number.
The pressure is hPa 1003
